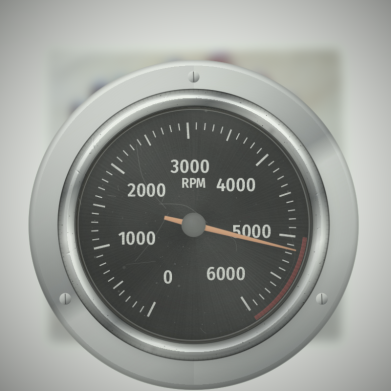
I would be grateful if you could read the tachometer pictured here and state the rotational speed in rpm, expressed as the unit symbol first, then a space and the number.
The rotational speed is rpm 5150
